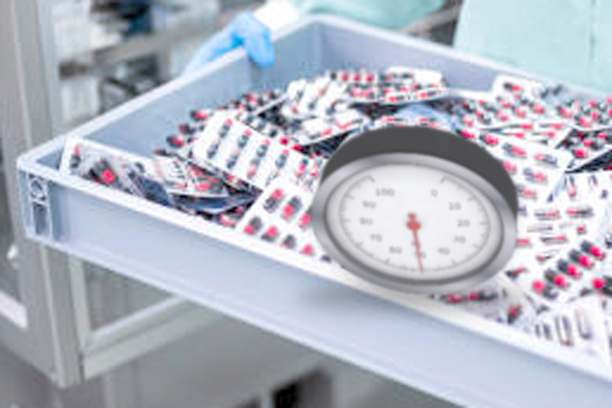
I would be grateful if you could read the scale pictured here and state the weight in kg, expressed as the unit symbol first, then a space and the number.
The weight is kg 50
